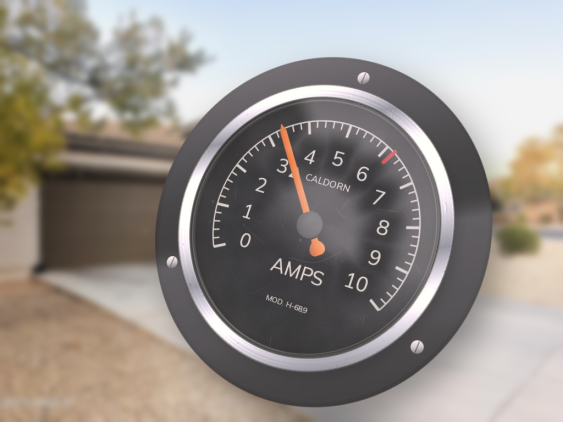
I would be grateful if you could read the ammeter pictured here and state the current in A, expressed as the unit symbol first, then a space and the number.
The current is A 3.4
